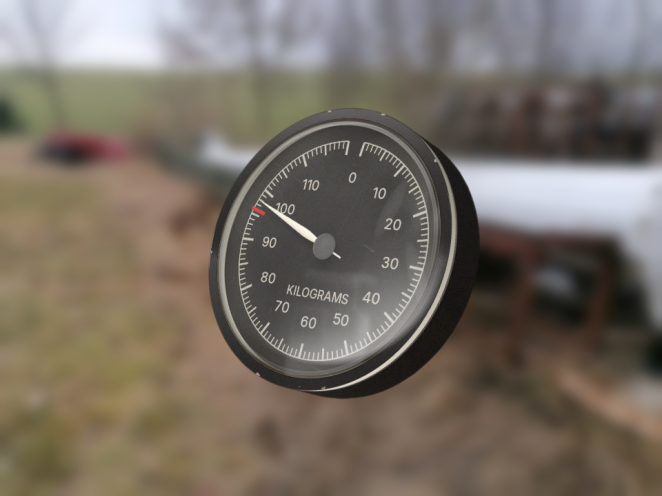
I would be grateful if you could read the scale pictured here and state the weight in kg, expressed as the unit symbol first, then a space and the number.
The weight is kg 98
